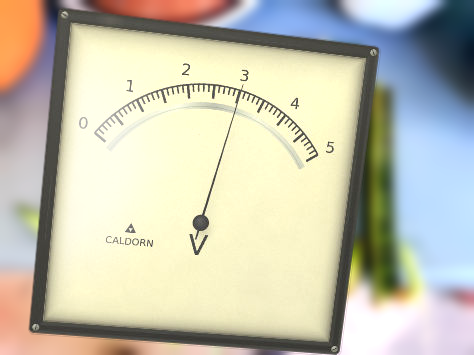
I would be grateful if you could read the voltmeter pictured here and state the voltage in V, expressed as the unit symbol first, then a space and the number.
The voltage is V 3
